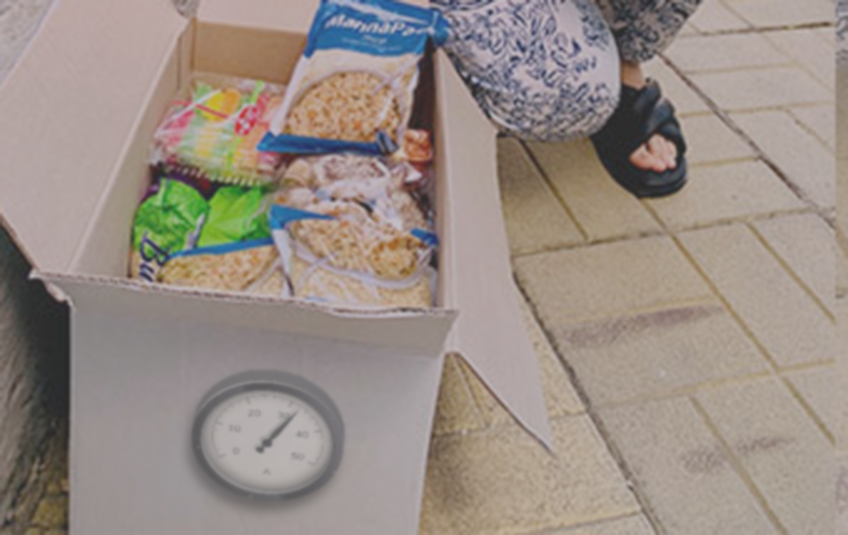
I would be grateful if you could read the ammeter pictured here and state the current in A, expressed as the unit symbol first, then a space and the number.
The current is A 32
